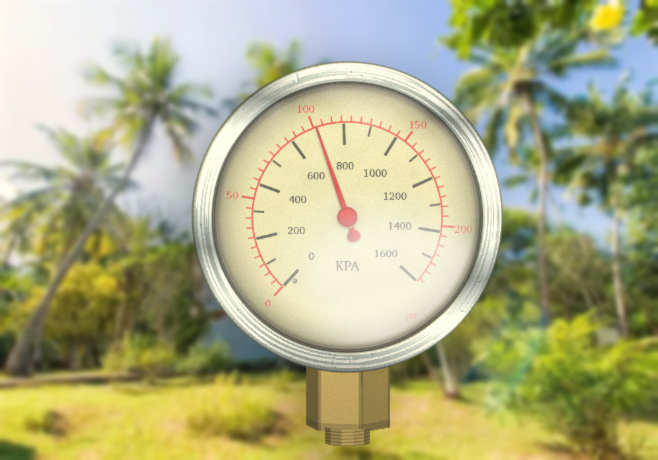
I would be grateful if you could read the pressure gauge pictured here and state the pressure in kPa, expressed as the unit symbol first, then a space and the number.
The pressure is kPa 700
